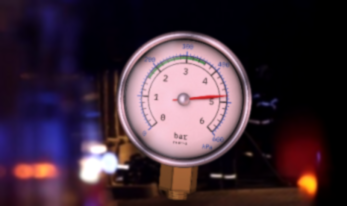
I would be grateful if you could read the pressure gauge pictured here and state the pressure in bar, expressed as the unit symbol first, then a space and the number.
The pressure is bar 4.8
